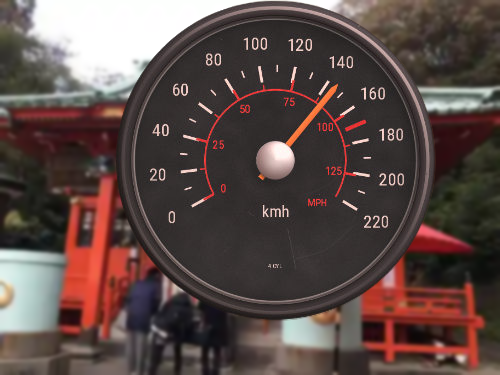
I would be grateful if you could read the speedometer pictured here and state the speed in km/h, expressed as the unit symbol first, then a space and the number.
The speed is km/h 145
